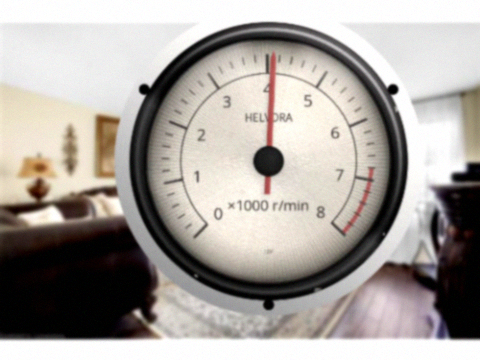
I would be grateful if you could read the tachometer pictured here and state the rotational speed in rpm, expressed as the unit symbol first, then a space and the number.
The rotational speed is rpm 4100
